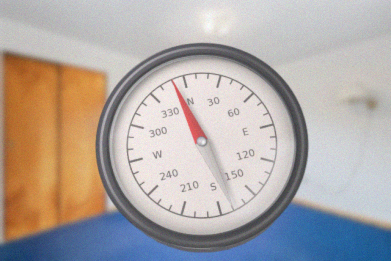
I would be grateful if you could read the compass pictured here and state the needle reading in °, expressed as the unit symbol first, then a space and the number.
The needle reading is ° 350
